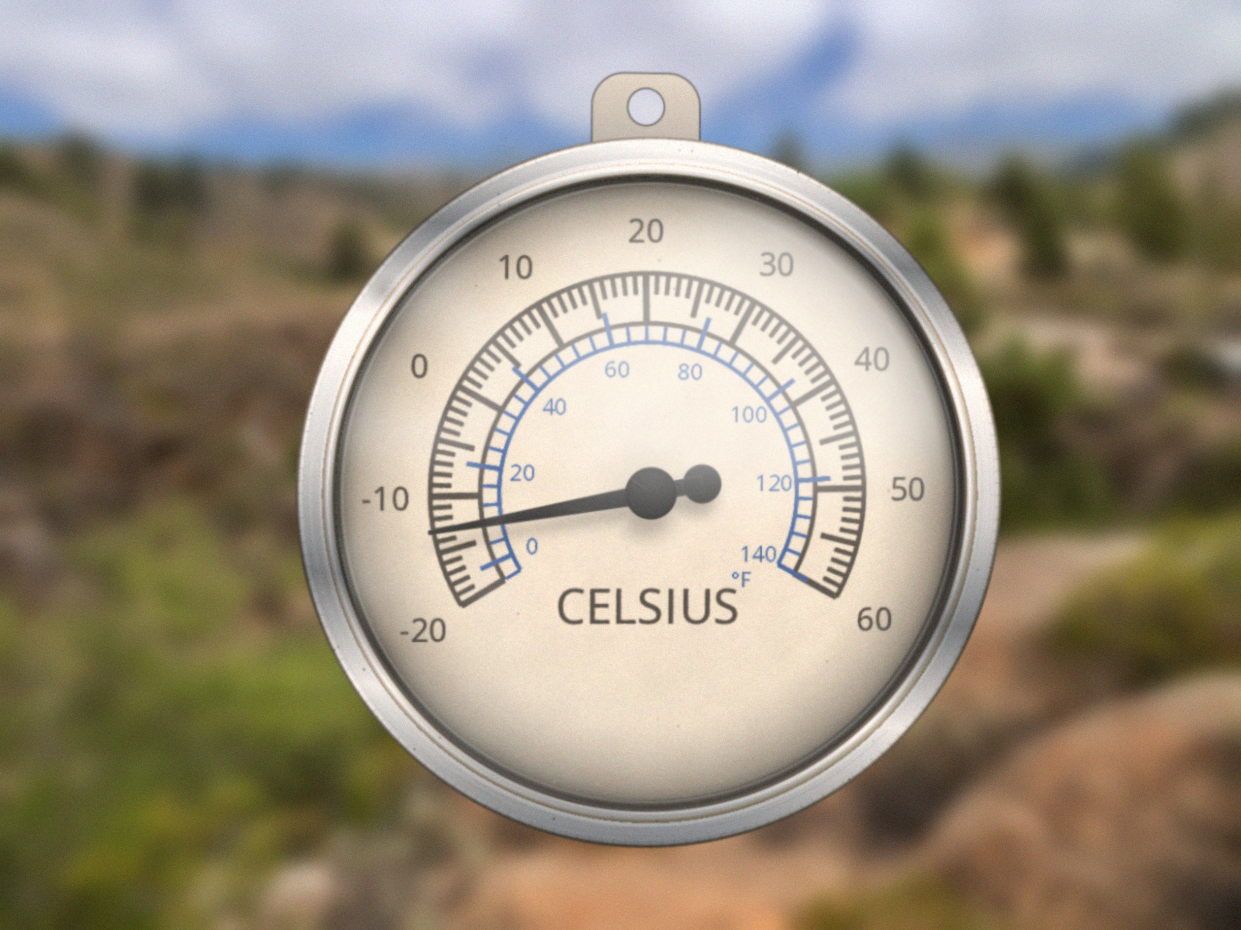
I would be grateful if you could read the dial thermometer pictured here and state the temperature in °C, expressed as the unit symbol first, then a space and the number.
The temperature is °C -13
